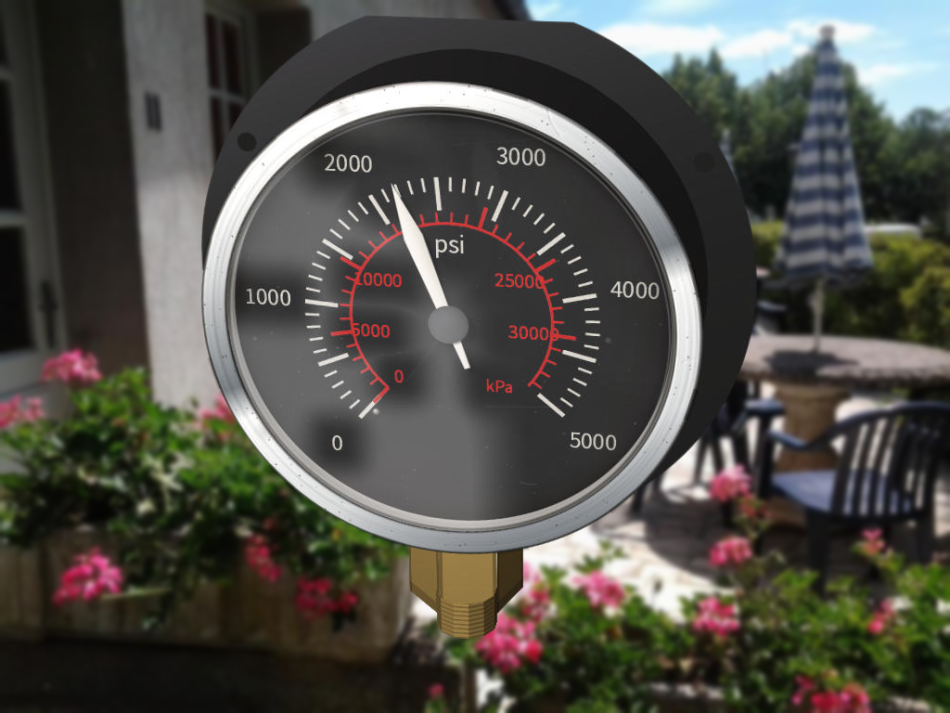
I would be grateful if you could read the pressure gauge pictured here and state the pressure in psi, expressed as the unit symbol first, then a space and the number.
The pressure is psi 2200
